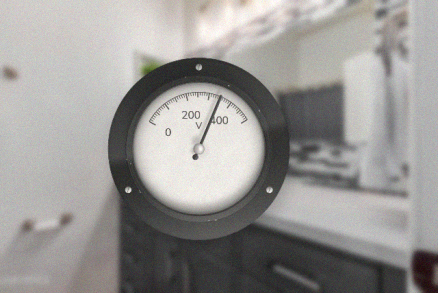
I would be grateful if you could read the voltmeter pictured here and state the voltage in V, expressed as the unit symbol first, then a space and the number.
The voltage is V 350
